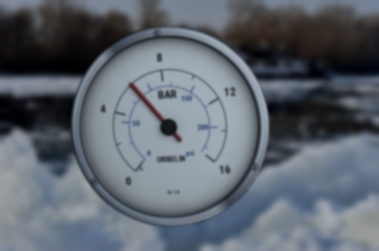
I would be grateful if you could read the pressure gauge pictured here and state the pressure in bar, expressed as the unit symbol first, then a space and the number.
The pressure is bar 6
